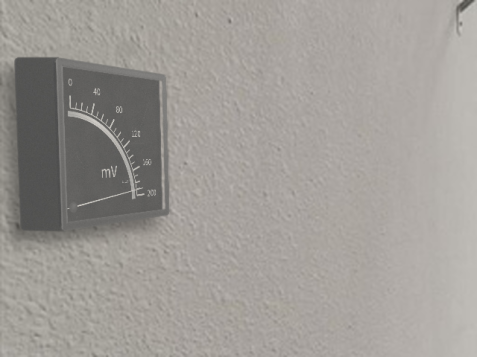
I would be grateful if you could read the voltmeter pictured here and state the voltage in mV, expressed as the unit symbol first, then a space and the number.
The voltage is mV 190
